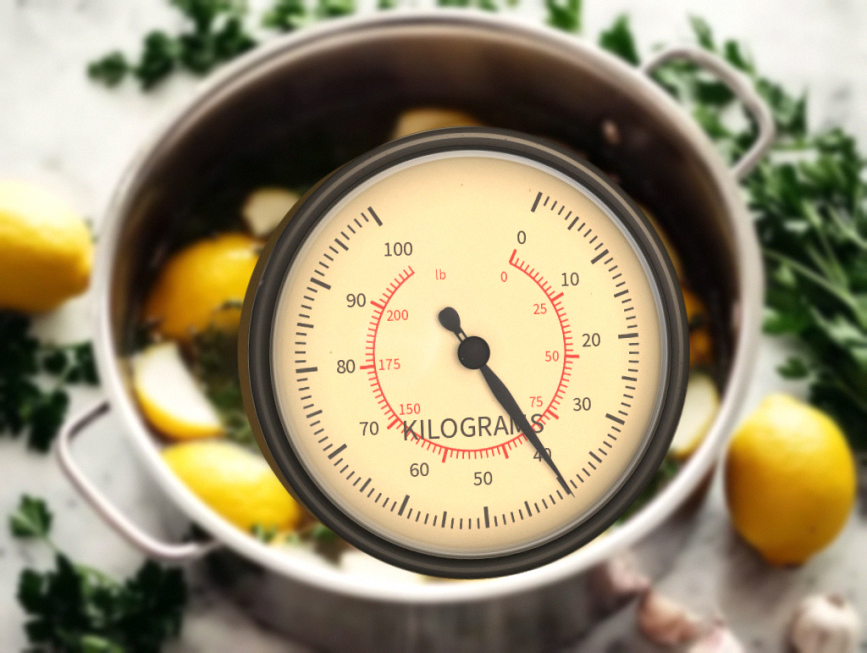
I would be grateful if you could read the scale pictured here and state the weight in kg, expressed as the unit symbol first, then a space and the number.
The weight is kg 40
